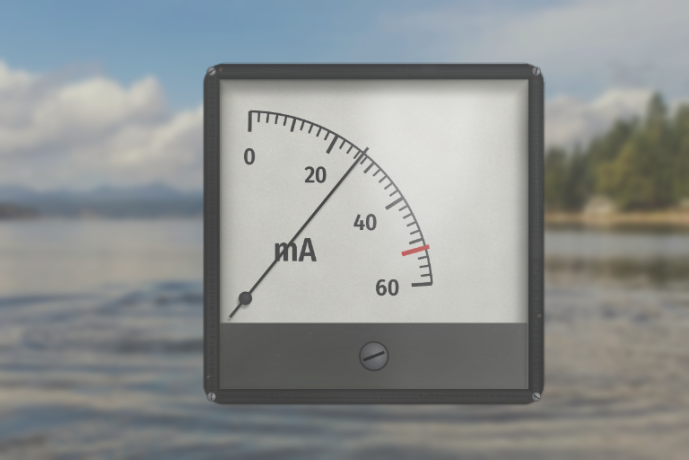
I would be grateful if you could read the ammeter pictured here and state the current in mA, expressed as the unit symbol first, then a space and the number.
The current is mA 27
